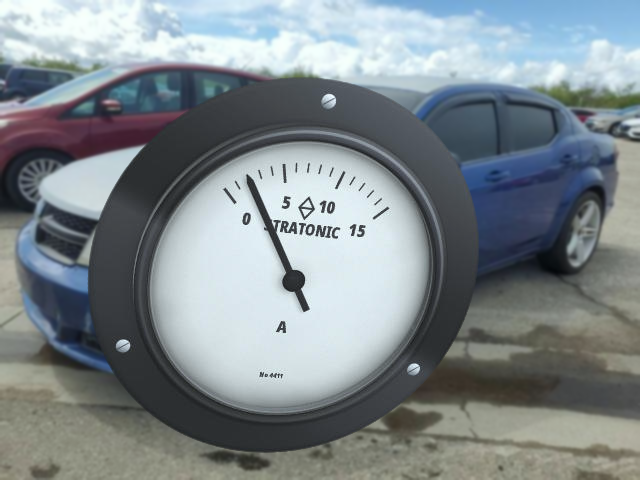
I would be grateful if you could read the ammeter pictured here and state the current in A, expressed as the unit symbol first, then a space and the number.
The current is A 2
